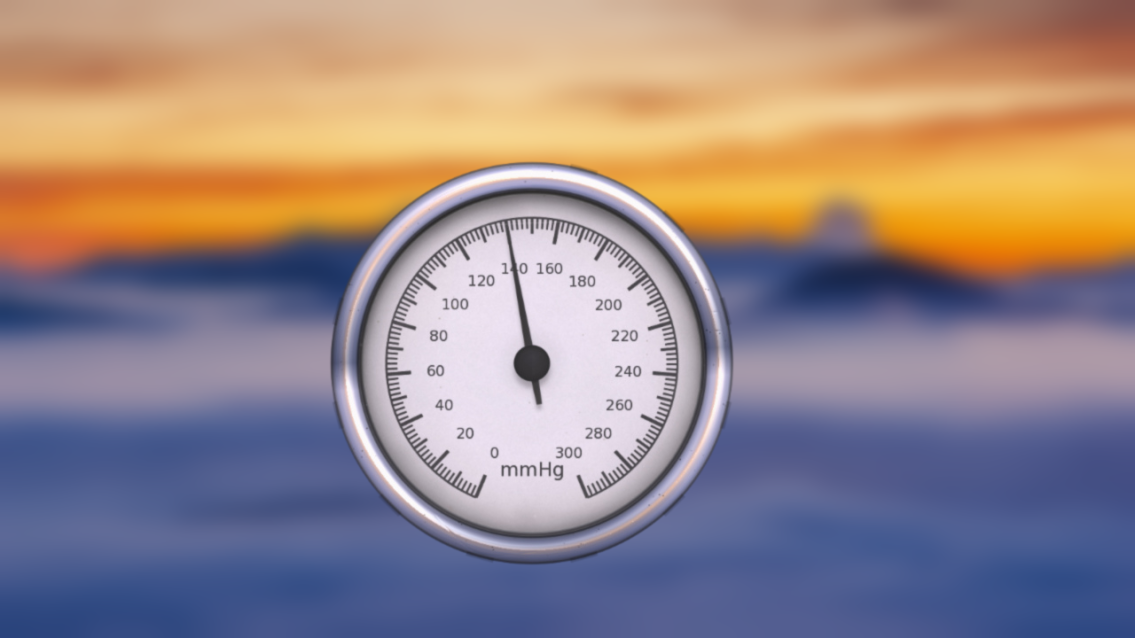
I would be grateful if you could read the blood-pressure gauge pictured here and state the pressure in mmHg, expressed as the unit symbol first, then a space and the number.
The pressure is mmHg 140
